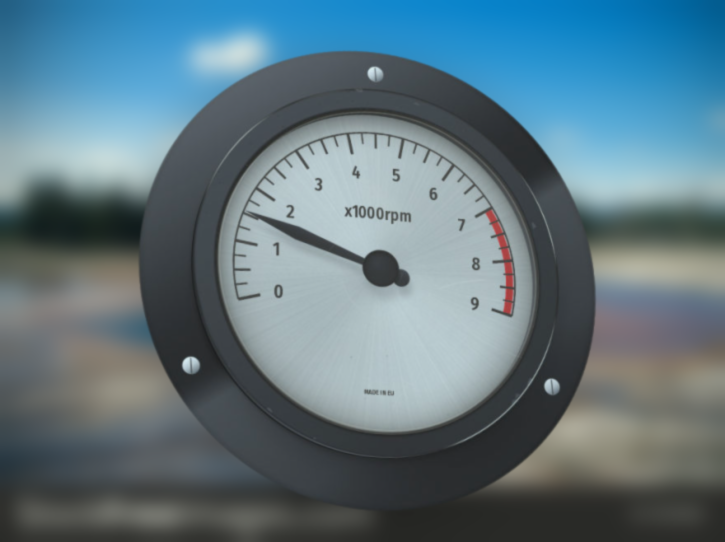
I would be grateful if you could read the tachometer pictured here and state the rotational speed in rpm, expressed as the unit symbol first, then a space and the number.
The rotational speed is rpm 1500
